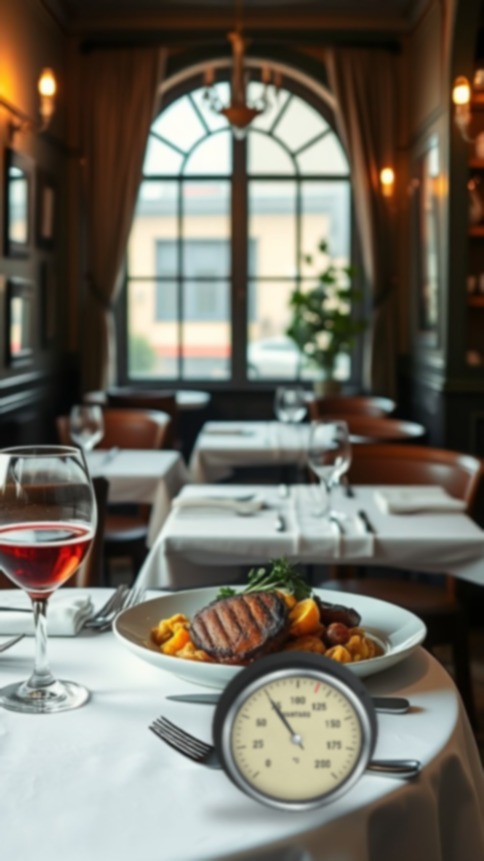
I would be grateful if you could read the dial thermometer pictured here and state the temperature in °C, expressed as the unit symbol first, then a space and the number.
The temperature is °C 75
